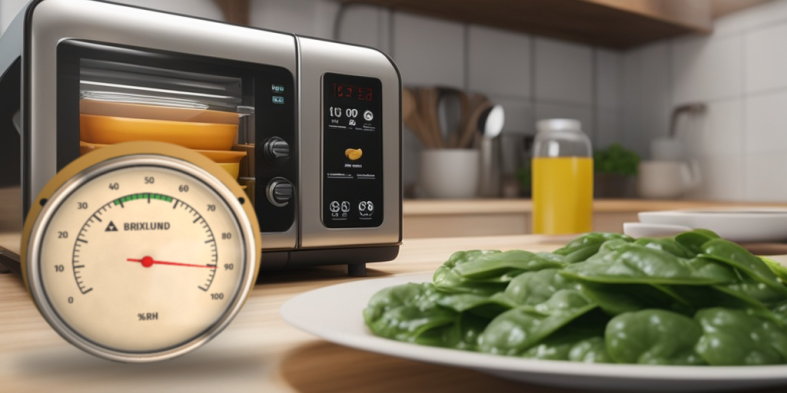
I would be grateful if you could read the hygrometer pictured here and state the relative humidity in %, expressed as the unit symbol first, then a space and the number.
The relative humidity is % 90
